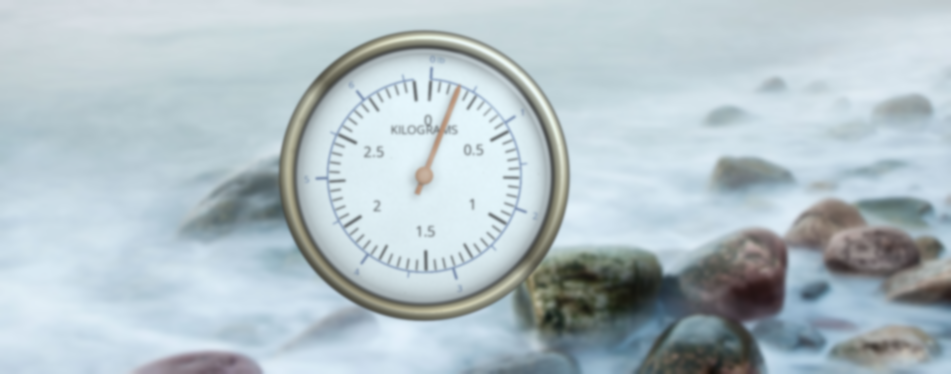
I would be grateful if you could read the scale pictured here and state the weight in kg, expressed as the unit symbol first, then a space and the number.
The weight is kg 0.15
